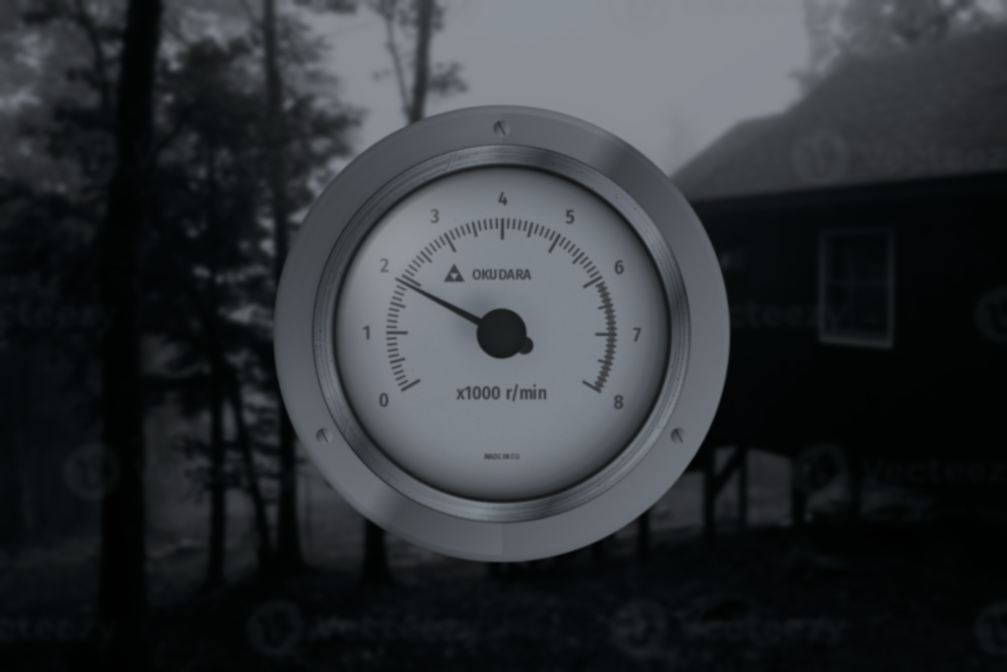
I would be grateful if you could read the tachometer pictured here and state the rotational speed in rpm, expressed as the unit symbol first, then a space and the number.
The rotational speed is rpm 1900
